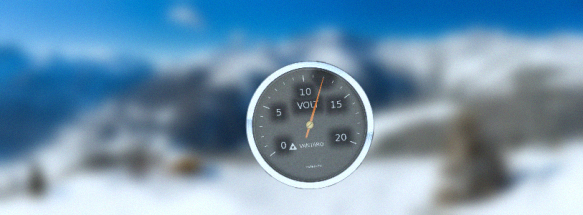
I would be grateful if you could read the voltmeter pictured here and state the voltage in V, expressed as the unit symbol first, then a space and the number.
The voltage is V 12
